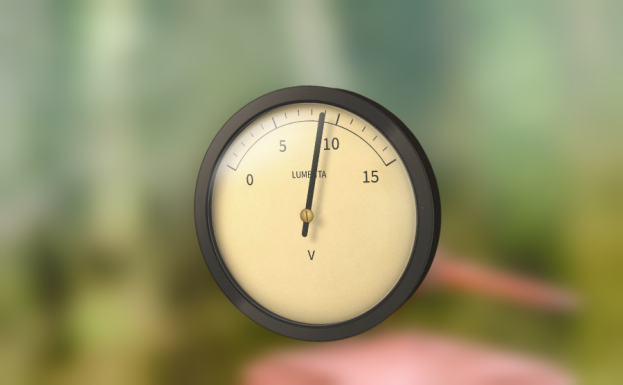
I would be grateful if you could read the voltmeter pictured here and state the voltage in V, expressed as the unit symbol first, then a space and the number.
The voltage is V 9
